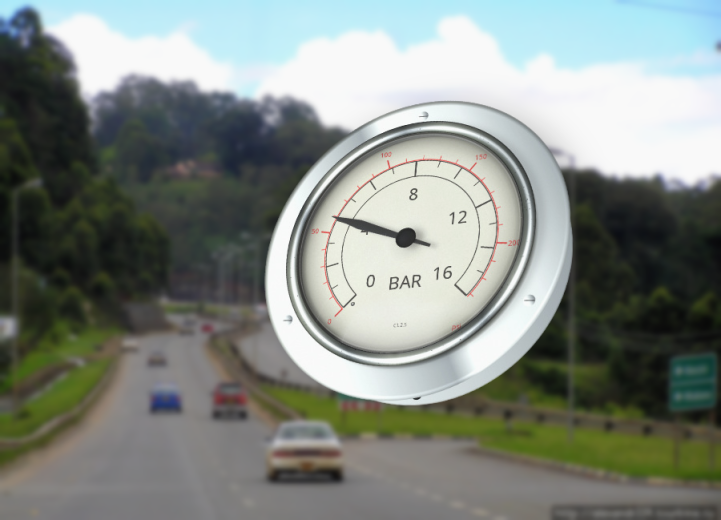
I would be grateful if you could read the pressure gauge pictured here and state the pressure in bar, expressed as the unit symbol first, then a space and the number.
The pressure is bar 4
